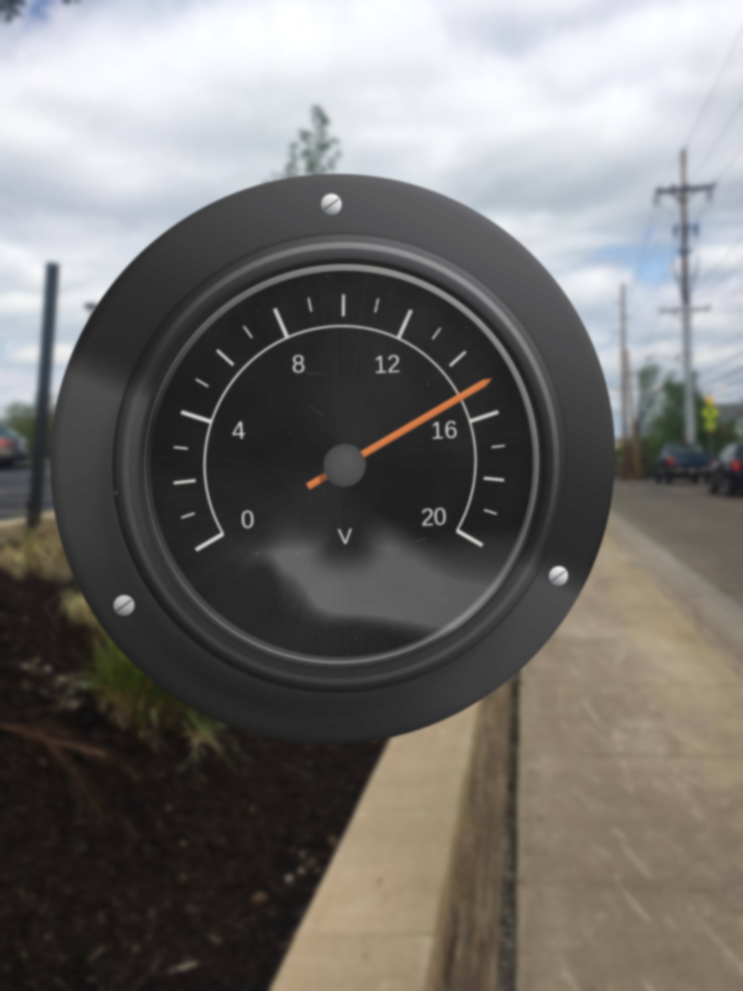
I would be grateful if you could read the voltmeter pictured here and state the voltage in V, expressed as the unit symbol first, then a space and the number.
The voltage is V 15
